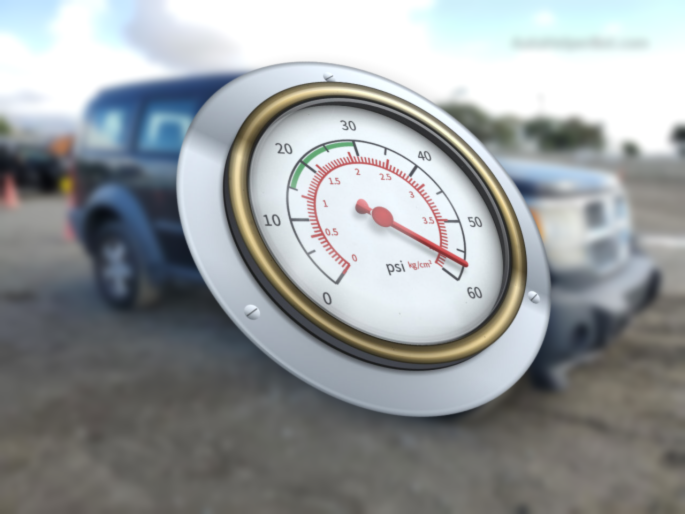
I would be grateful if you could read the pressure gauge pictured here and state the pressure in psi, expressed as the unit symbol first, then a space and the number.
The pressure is psi 57.5
